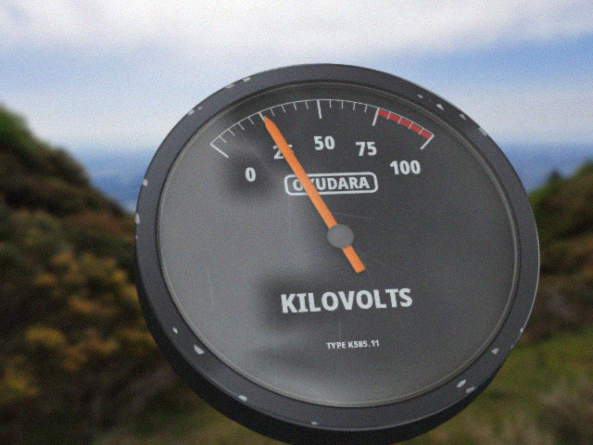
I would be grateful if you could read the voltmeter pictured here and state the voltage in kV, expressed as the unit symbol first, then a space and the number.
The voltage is kV 25
